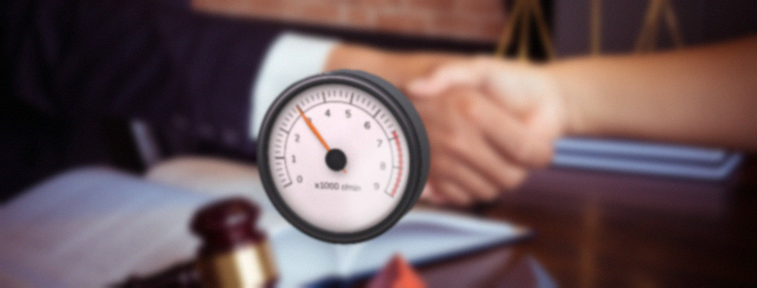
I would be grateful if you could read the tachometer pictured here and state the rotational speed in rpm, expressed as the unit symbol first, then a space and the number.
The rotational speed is rpm 3000
